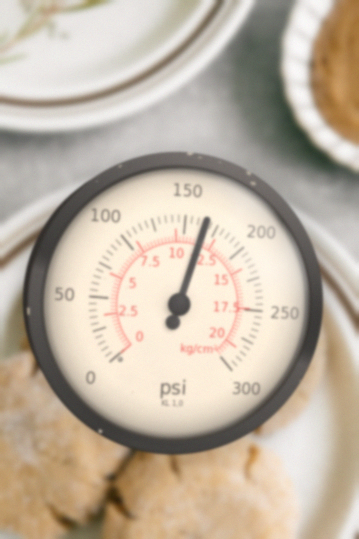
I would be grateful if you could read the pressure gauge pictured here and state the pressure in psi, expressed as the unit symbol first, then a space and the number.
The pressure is psi 165
